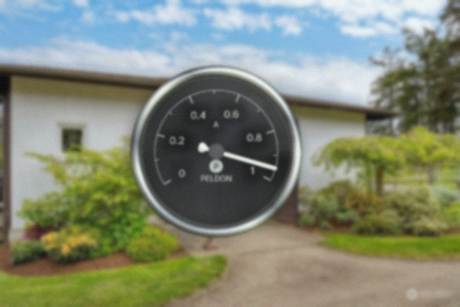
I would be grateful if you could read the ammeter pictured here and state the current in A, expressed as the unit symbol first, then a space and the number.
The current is A 0.95
